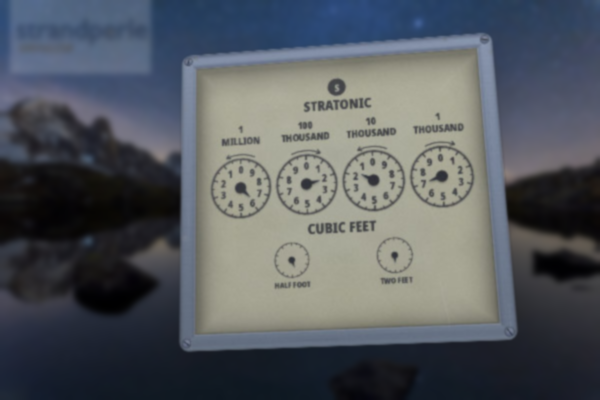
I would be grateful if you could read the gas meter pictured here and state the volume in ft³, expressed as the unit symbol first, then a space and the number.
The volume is ft³ 621700
